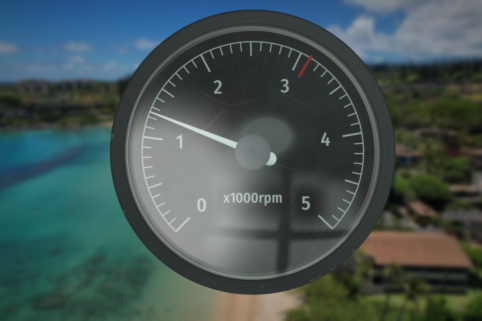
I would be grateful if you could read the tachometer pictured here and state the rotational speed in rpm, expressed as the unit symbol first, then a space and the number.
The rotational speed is rpm 1250
